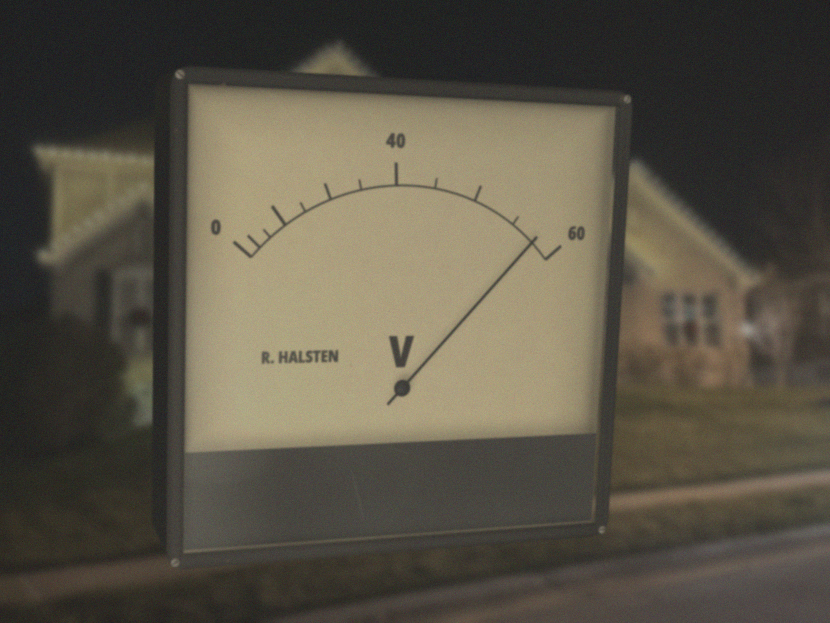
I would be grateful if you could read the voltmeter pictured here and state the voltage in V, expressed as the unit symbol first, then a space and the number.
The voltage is V 57.5
